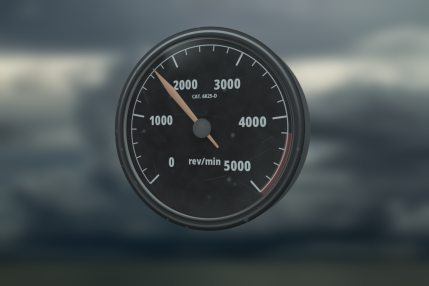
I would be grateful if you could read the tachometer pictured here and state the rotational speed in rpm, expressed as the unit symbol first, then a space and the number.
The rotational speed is rpm 1700
